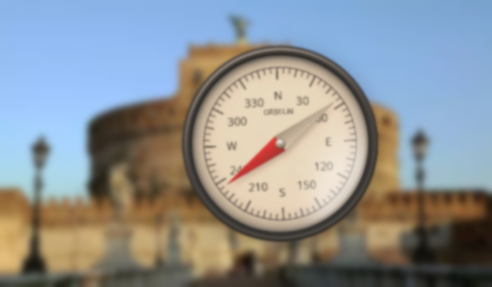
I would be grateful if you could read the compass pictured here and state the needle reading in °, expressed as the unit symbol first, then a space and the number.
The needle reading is ° 235
